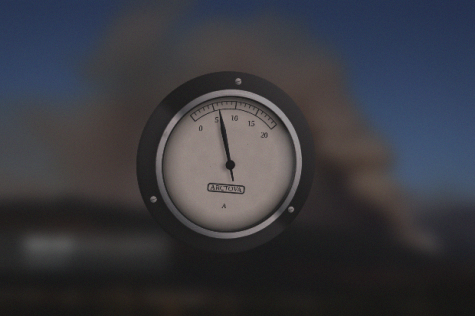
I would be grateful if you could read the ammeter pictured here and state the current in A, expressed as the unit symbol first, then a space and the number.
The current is A 6
